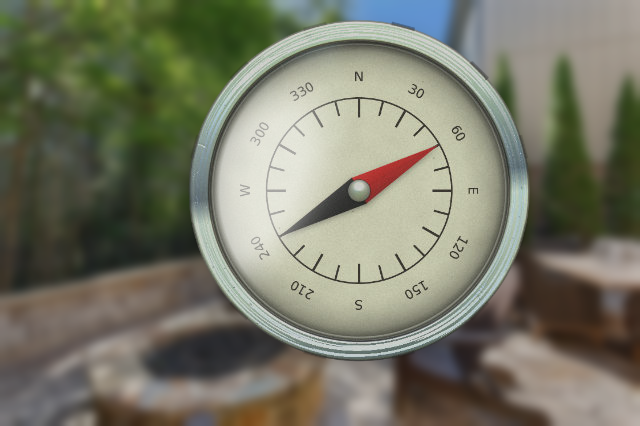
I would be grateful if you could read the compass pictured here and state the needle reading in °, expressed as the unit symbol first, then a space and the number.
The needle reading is ° 60
